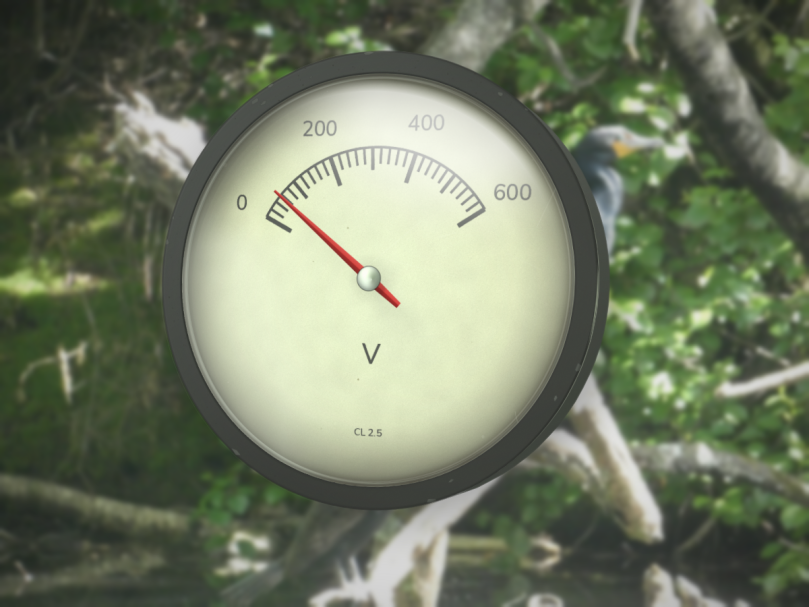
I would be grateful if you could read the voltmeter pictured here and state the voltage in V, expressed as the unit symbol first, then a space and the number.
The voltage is V 60
